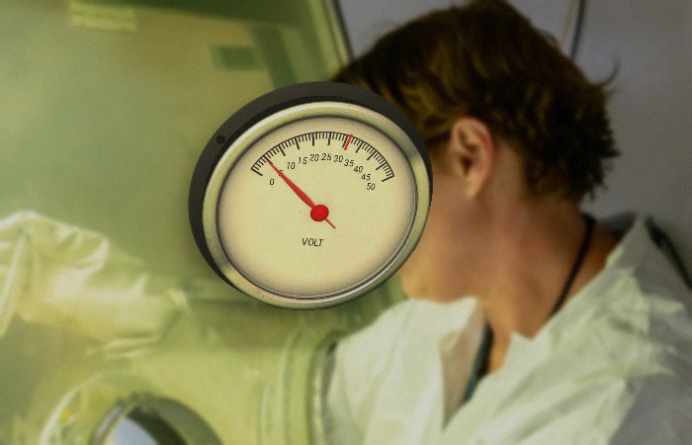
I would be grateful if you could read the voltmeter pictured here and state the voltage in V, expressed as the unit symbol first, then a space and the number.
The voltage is V 5
